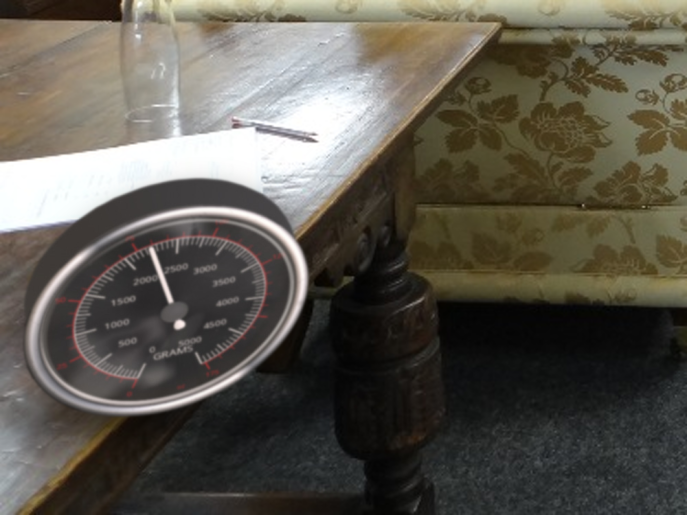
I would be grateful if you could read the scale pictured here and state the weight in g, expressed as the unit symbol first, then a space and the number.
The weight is g 2250
